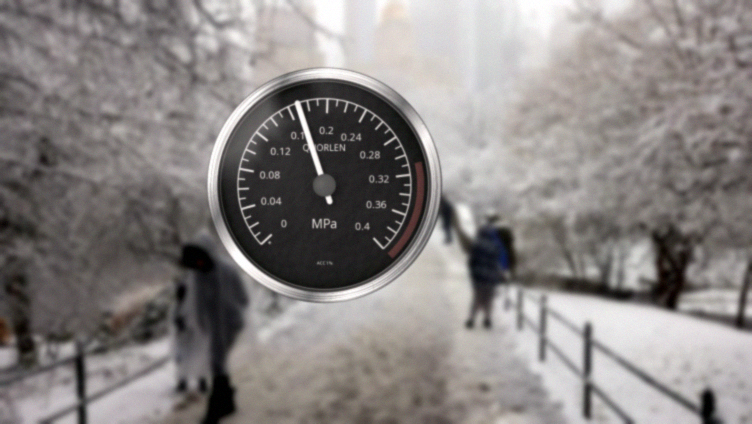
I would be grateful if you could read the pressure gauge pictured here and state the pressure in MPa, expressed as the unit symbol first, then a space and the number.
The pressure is MPa 0.17
